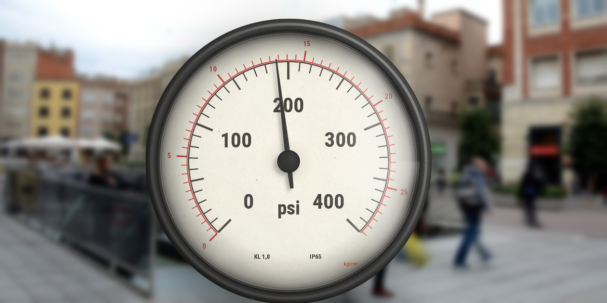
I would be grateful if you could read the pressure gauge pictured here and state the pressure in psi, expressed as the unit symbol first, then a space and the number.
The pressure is psi 190
